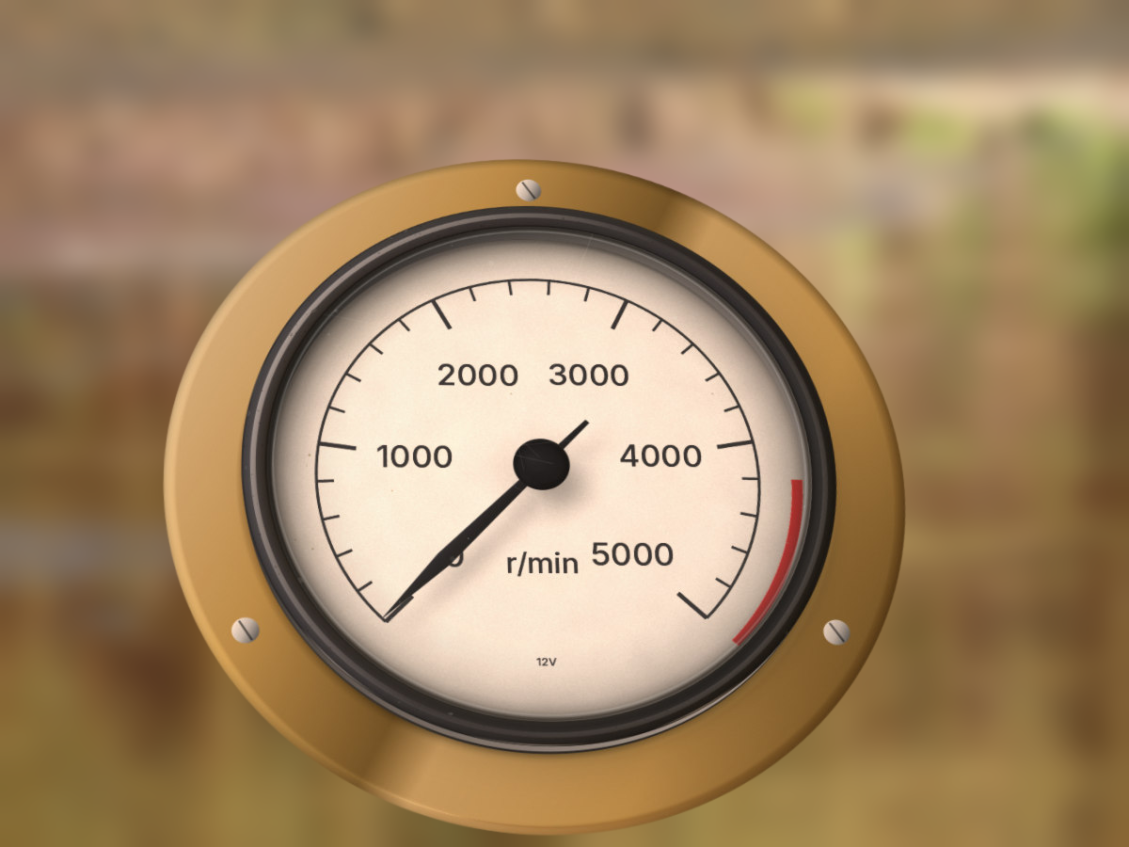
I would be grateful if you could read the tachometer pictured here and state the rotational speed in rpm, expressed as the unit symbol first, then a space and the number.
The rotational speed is rpm 0
